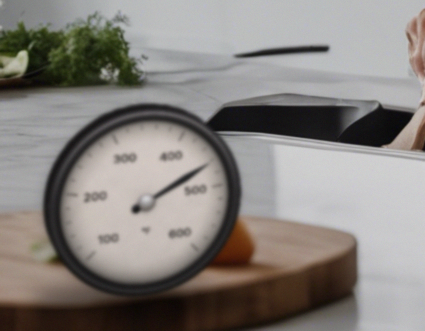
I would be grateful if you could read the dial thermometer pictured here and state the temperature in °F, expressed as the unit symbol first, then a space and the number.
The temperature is °F 460
